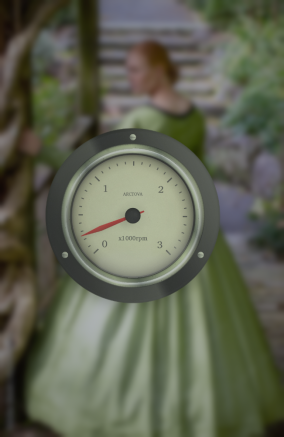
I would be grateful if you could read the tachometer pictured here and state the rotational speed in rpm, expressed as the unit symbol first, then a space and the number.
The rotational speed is rpm 250
